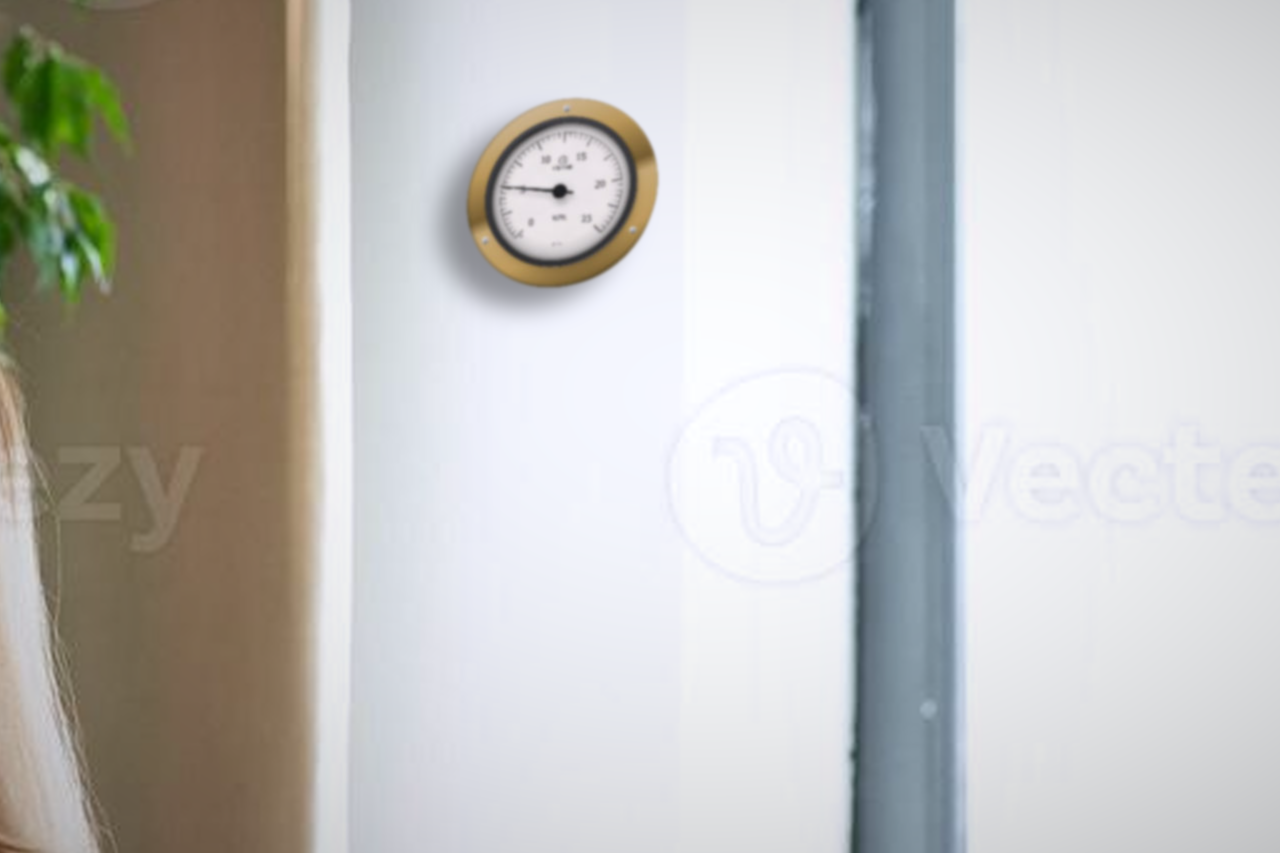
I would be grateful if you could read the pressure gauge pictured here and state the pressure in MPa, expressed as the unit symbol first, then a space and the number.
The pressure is MPa 5
